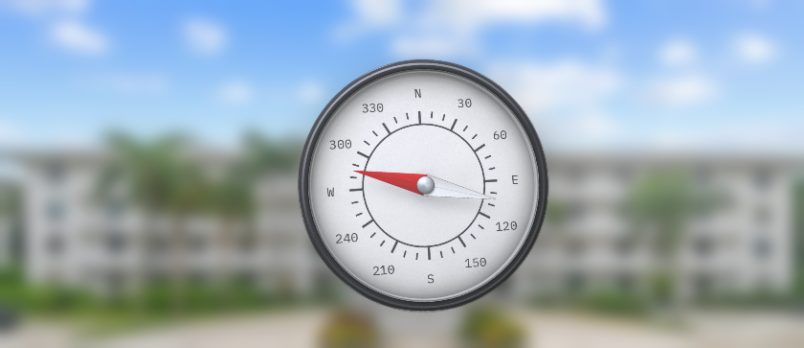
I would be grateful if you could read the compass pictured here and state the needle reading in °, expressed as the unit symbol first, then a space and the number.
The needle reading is ° 285
